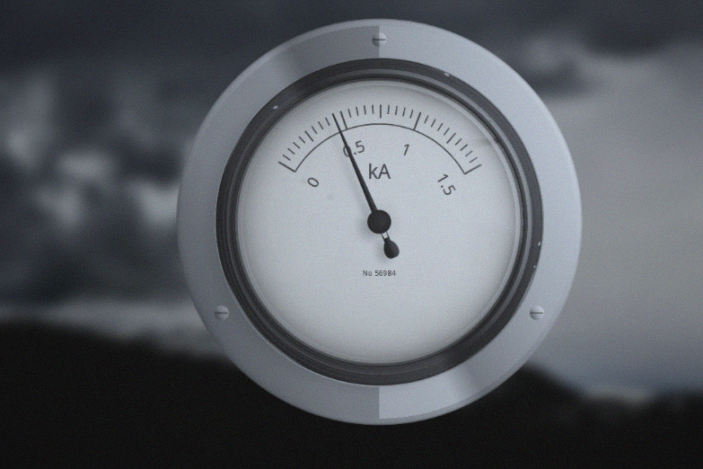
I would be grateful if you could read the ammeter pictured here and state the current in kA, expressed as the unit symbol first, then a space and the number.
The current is kA 0.45
